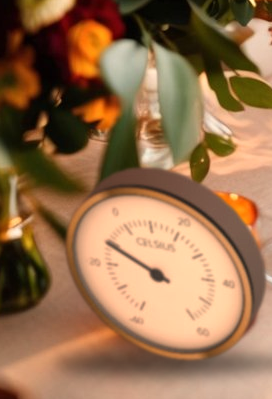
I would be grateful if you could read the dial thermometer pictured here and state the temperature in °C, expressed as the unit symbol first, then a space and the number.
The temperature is °C -10
